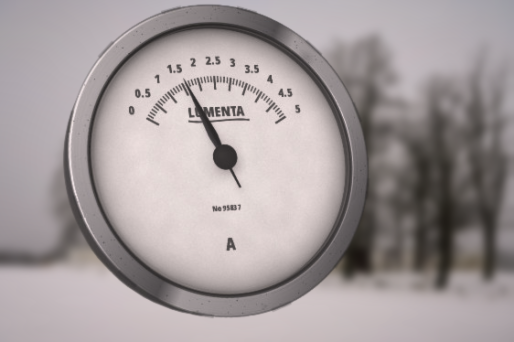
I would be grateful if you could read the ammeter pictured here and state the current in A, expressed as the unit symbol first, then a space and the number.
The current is A 1.5
